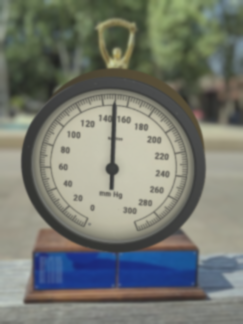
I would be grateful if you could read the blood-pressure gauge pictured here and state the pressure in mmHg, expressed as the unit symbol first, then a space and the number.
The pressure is mmHg 150
